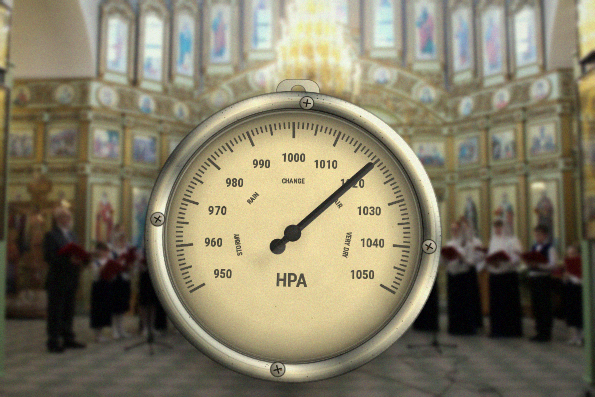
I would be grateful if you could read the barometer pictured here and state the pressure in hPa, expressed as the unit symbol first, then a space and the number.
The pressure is hPa 1020
